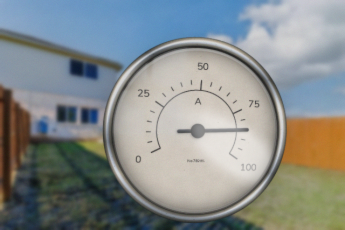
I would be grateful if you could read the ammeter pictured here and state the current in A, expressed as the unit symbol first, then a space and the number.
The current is A 85
